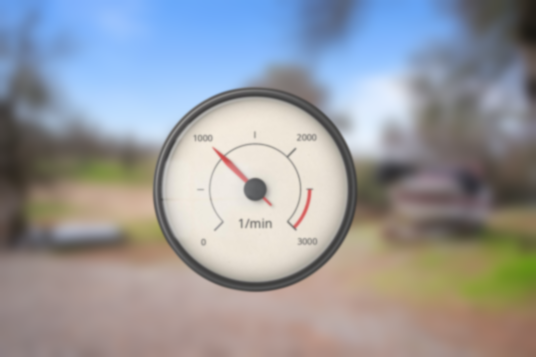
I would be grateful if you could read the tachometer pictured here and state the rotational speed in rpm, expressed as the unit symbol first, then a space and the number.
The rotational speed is rpm 1000
